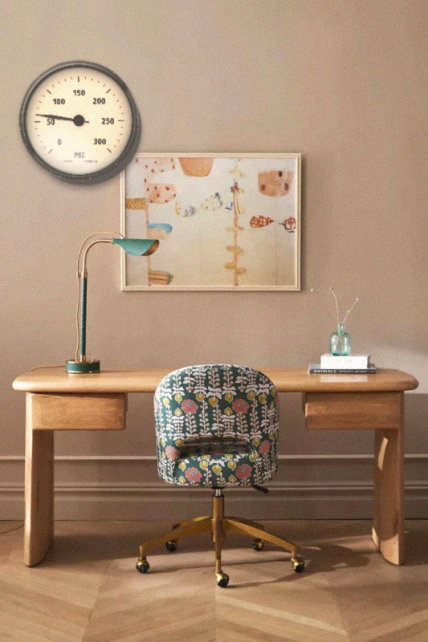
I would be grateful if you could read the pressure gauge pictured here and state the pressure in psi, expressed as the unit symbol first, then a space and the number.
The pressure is psi 60
